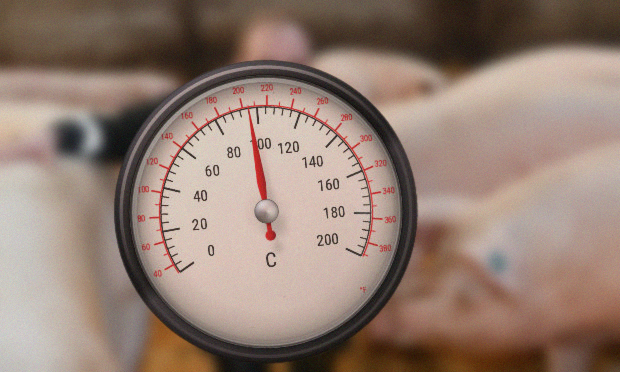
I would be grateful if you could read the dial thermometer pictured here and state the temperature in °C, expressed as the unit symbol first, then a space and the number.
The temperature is °C 96
